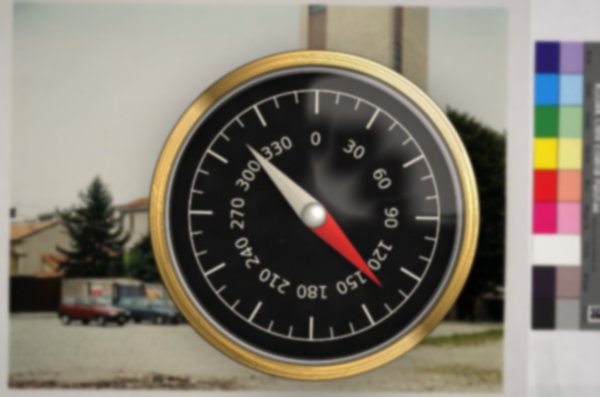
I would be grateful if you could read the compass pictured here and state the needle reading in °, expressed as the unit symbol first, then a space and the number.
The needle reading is ° 135
